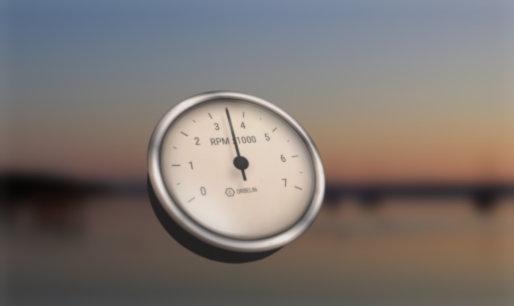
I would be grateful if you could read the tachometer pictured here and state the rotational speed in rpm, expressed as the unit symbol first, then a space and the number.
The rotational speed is rpm 3500
